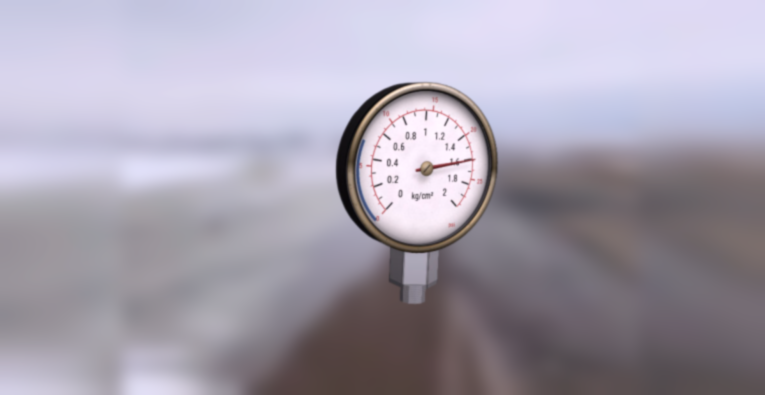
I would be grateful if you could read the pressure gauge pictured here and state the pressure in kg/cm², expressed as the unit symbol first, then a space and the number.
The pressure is kg/cm² 1.6
